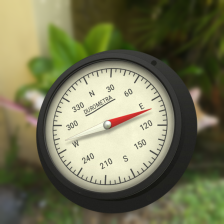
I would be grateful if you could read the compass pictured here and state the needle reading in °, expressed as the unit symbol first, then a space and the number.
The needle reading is ° 100
